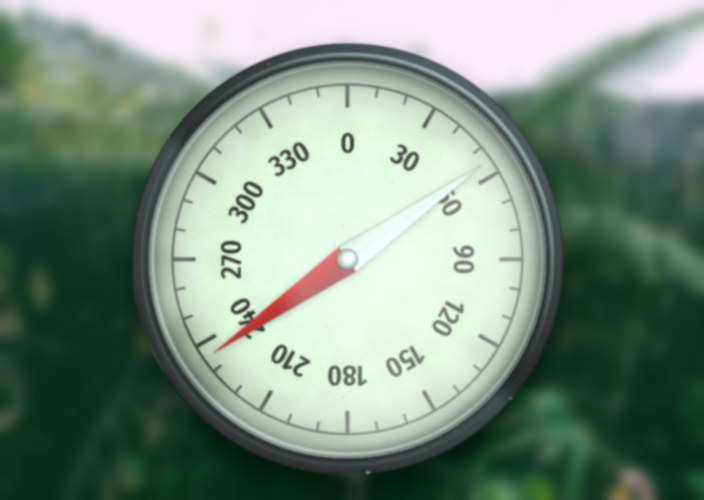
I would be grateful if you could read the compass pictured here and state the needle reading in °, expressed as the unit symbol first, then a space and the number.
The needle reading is ° 235
